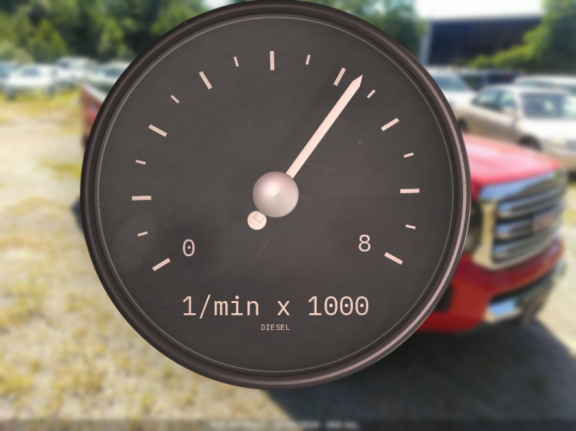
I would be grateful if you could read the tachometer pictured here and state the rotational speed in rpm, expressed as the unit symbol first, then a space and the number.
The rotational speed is rpm 5250
